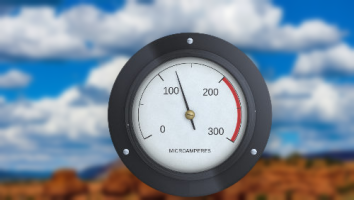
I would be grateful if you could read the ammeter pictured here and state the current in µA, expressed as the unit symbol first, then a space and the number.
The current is µA 125
